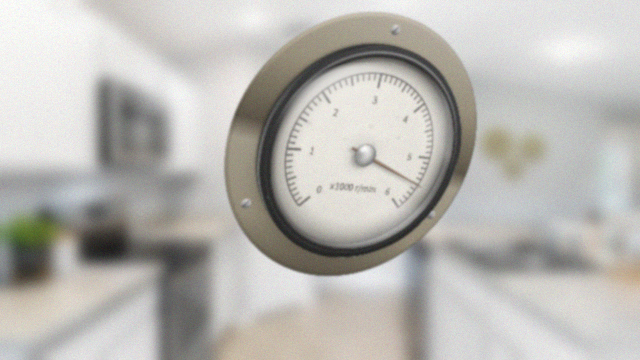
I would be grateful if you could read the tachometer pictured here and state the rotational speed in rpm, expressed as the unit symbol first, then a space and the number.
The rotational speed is rpm 5500
